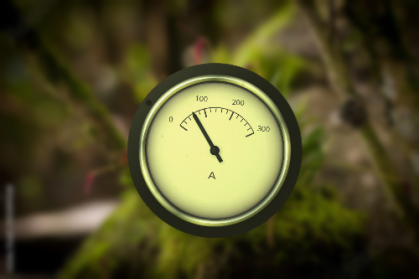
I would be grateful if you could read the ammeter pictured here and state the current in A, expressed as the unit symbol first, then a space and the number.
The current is A 60
